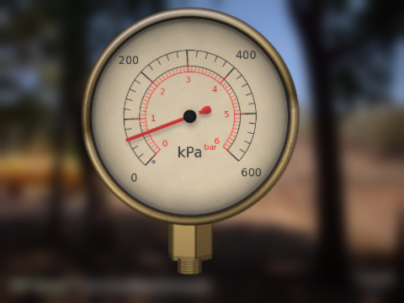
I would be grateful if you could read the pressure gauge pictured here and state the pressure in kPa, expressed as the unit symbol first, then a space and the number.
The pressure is kPa 60
